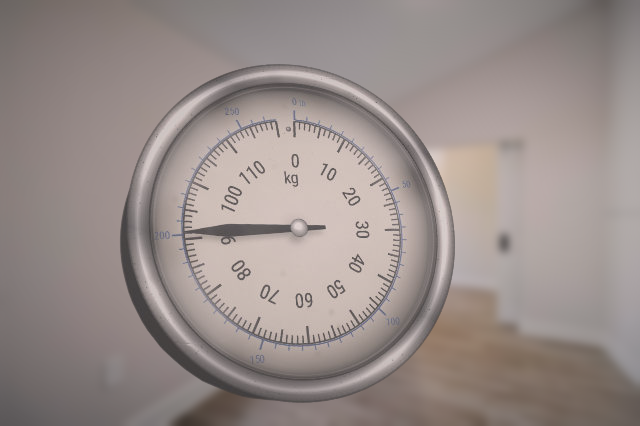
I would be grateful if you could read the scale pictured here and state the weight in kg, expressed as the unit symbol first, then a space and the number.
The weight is kg 91
